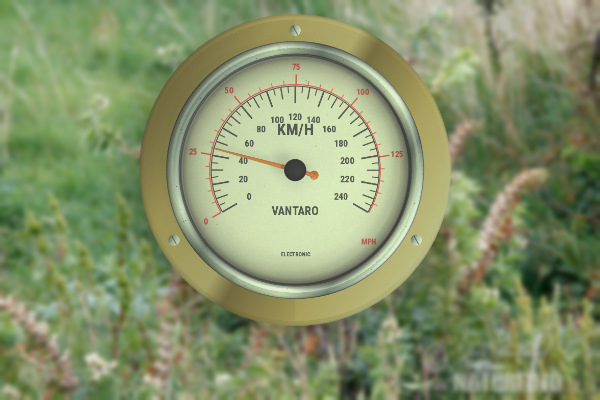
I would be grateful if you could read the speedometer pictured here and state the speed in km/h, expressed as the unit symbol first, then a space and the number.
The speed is km/h 45
